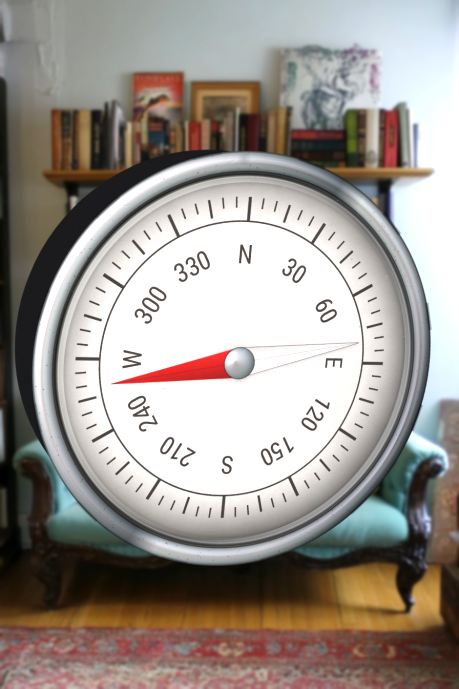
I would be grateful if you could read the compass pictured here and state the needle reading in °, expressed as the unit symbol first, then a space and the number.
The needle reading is ° 260
